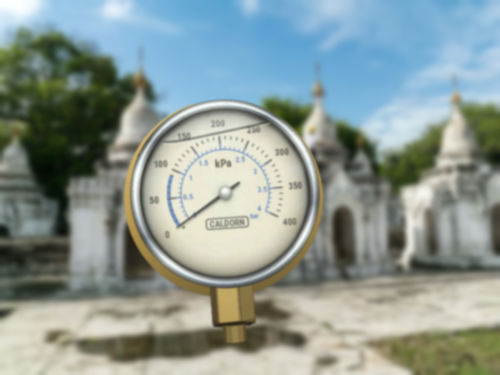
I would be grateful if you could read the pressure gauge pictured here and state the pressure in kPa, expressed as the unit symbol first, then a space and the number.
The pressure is kPa 0
